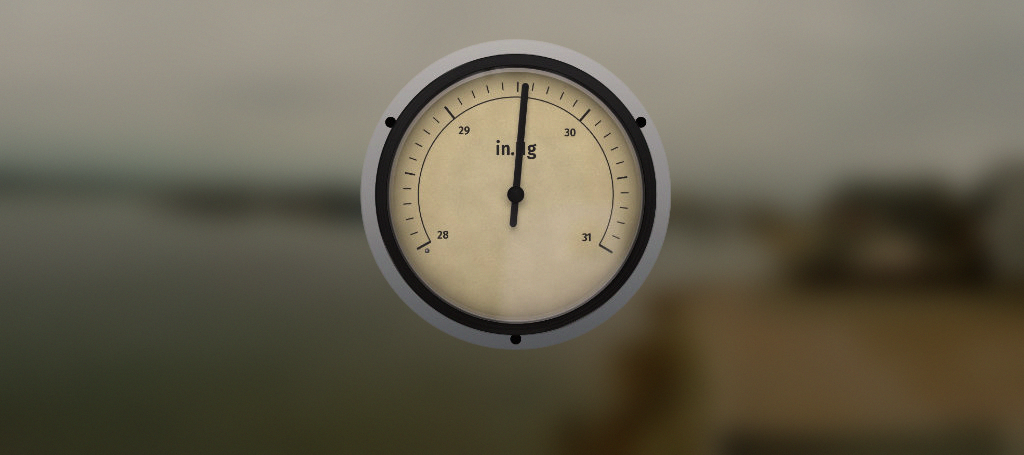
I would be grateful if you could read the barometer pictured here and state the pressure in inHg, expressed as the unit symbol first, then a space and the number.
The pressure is inHg 29.55
